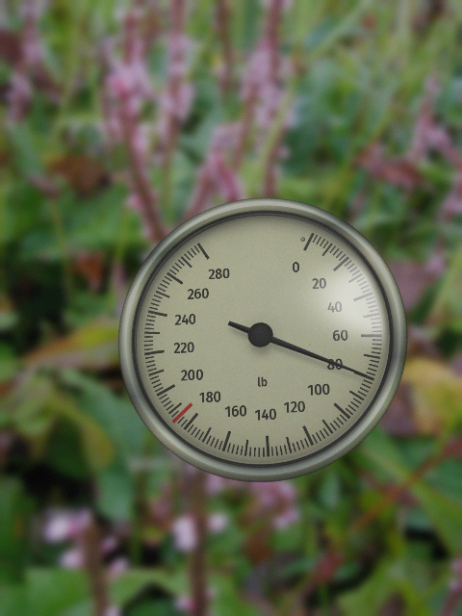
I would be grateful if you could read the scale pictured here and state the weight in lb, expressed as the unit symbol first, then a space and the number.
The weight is lb 80
